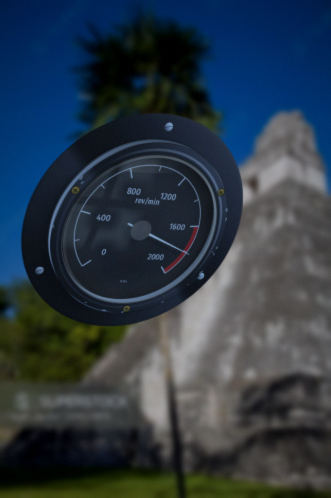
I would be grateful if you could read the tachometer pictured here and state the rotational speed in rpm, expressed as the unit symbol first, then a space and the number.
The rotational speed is rpm 1800
